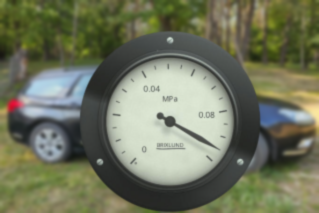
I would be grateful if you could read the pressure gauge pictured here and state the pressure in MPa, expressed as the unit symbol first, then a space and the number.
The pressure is MPa 0.095
